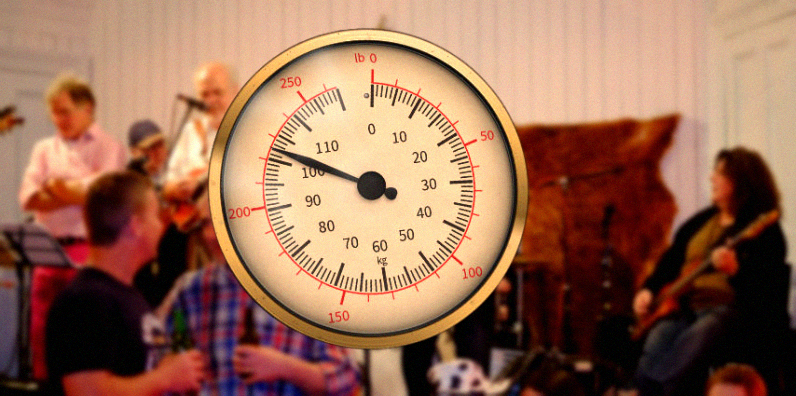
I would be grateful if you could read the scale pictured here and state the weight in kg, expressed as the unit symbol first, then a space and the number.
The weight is kg 102
